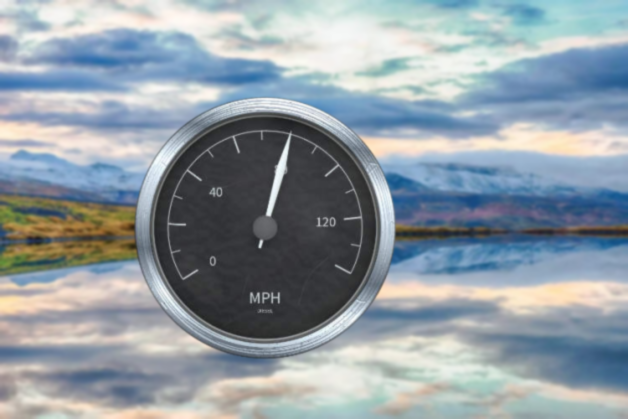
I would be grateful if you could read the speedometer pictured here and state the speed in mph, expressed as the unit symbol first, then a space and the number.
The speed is mph 80
